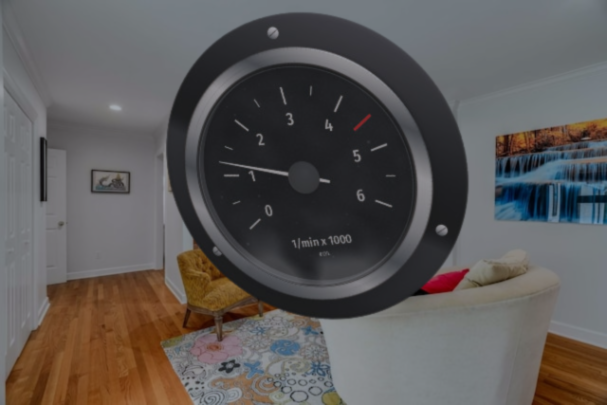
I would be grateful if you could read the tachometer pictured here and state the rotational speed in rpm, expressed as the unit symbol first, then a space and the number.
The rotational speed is rpm 1250
